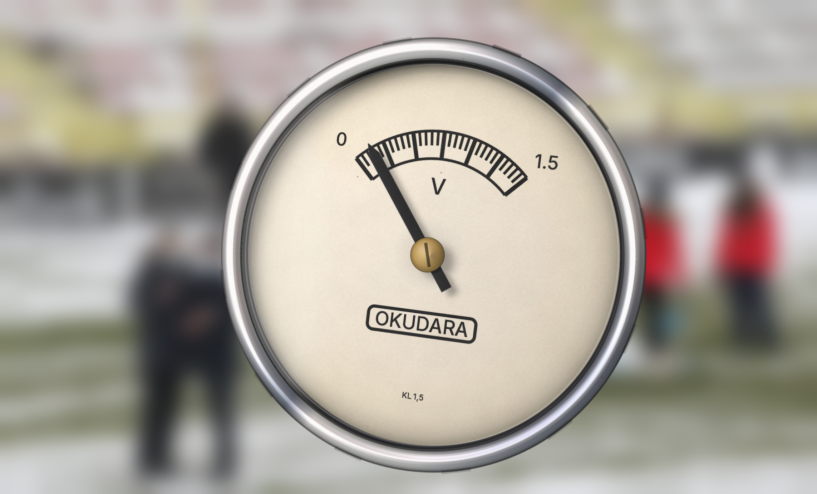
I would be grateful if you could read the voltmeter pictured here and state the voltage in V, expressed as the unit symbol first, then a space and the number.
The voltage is V 0.15
